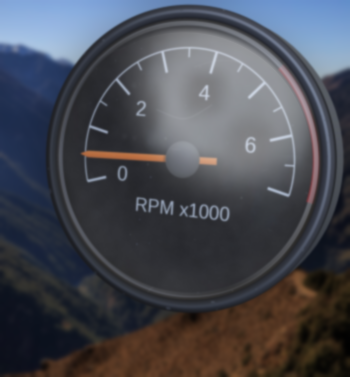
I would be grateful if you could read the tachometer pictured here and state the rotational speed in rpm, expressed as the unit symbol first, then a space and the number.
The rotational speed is rpm 500
